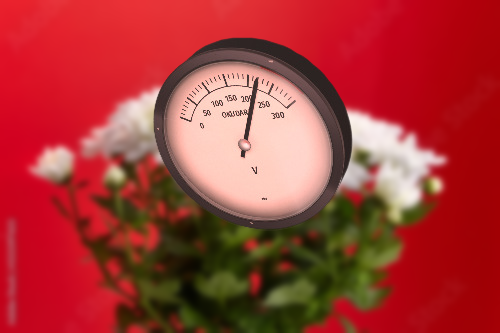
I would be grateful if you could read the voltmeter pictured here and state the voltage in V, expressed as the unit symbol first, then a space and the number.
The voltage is V 220
